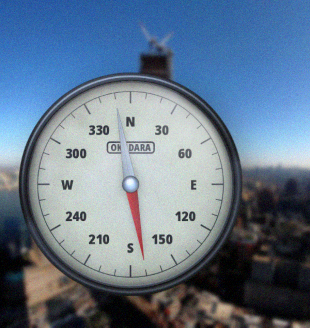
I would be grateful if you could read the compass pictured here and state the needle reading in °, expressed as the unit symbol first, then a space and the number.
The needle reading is ° 170
